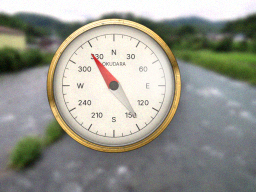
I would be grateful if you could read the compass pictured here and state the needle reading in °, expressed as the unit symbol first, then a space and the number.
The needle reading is ° 325
